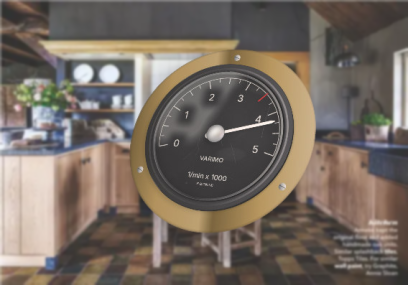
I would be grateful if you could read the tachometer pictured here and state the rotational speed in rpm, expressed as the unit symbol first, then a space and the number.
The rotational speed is rpm 4250
